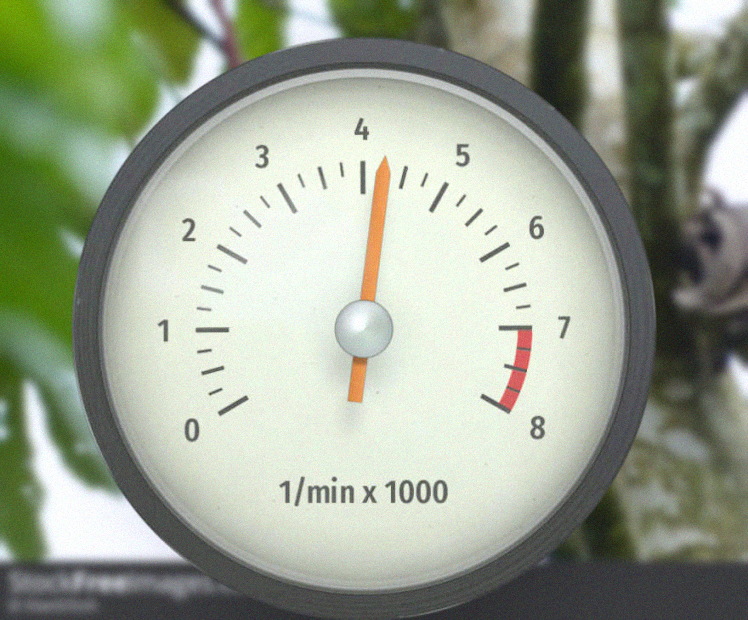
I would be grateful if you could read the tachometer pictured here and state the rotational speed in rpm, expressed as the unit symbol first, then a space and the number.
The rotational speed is rpm 4250
